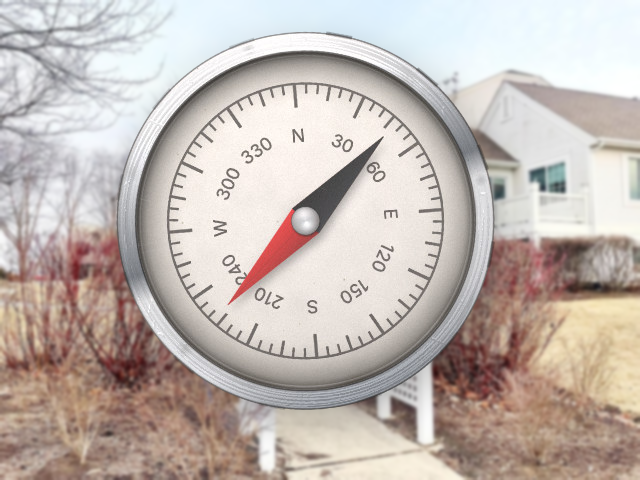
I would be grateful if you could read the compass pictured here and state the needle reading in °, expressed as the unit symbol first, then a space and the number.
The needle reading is ° 227.5
